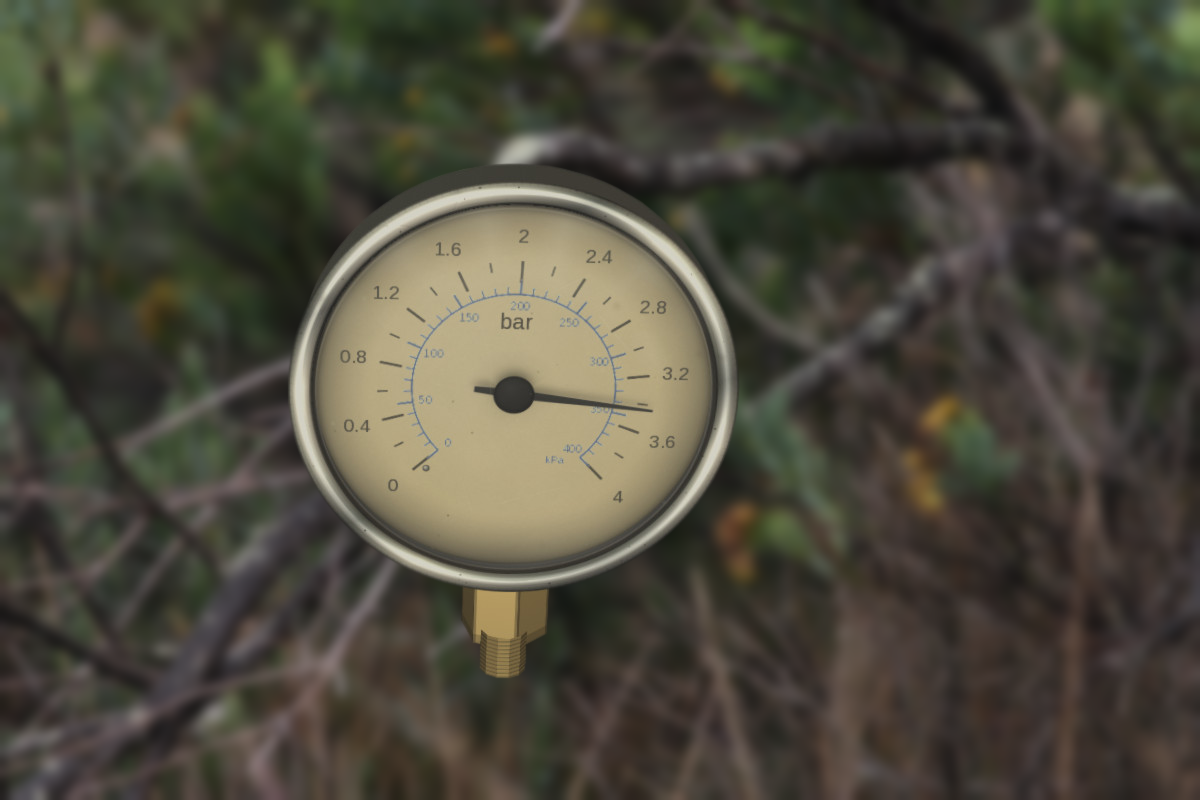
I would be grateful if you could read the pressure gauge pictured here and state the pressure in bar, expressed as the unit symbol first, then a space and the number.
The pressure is bar 3.4
